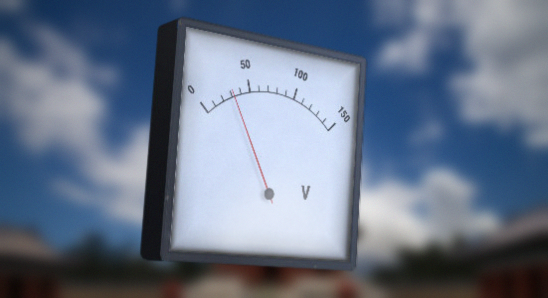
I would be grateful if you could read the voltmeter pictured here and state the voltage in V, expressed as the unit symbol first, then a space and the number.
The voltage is V 30
